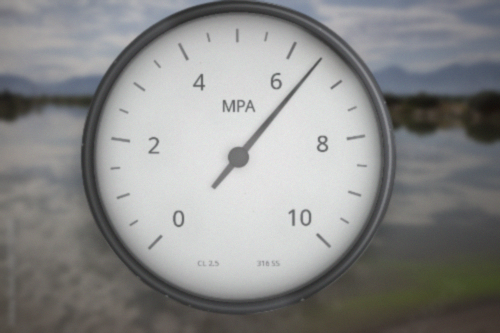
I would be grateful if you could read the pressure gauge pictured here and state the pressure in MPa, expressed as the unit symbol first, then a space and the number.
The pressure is MPa 6.5
